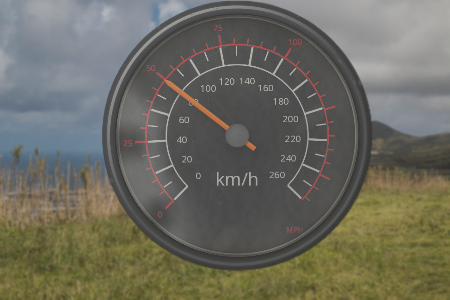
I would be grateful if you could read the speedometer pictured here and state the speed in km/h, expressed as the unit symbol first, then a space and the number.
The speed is km/h 80
